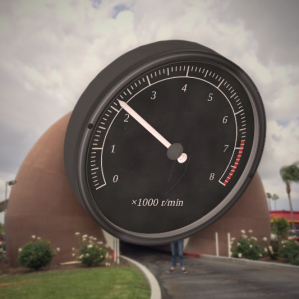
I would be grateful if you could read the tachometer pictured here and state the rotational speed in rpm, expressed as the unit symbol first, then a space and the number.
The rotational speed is rpm 2200
